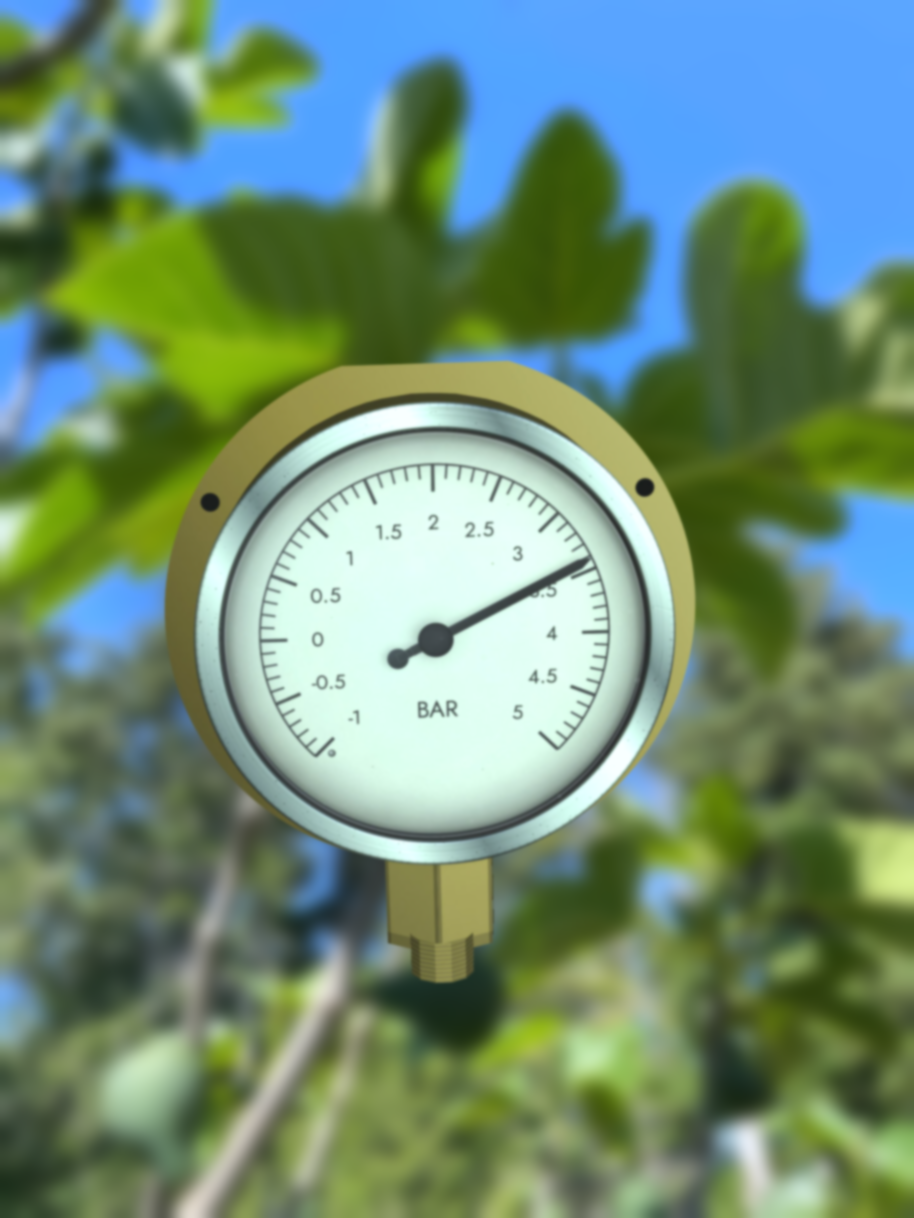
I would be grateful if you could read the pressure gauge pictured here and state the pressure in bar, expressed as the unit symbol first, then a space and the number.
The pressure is bar 3.4
